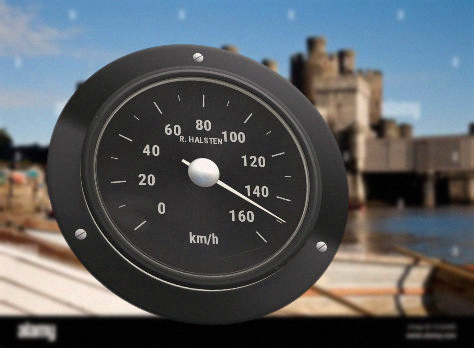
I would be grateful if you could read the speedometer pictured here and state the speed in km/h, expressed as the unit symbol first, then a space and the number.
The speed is km/h 150
